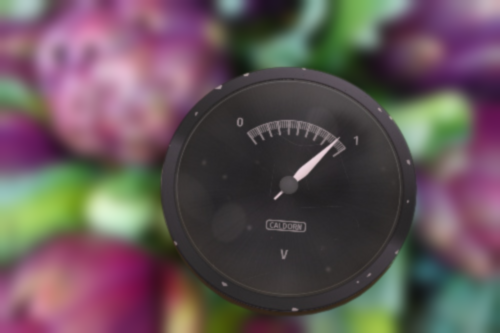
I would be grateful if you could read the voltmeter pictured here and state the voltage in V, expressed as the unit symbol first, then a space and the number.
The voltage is V 0.9
